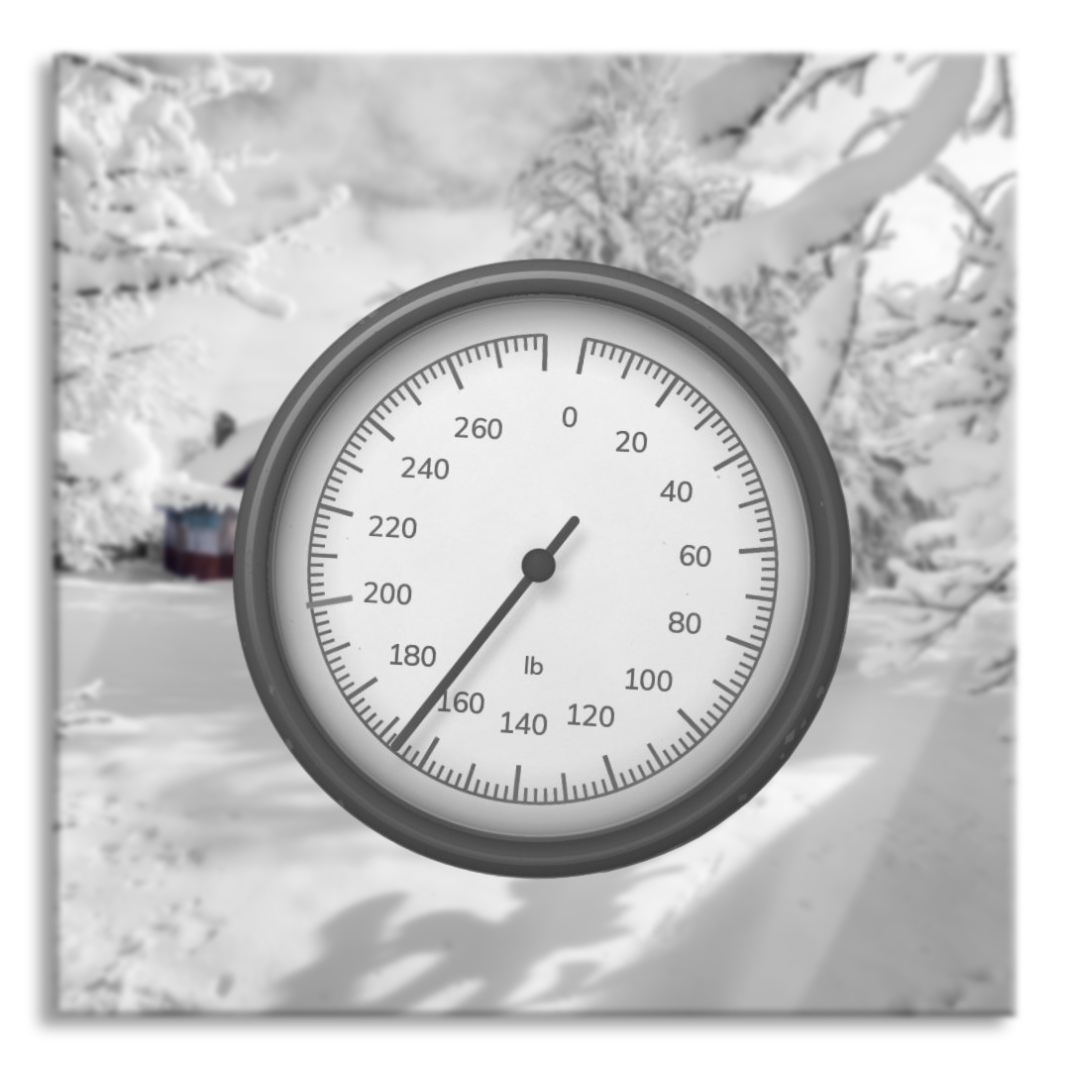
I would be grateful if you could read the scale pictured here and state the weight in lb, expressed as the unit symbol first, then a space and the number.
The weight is lb 166
